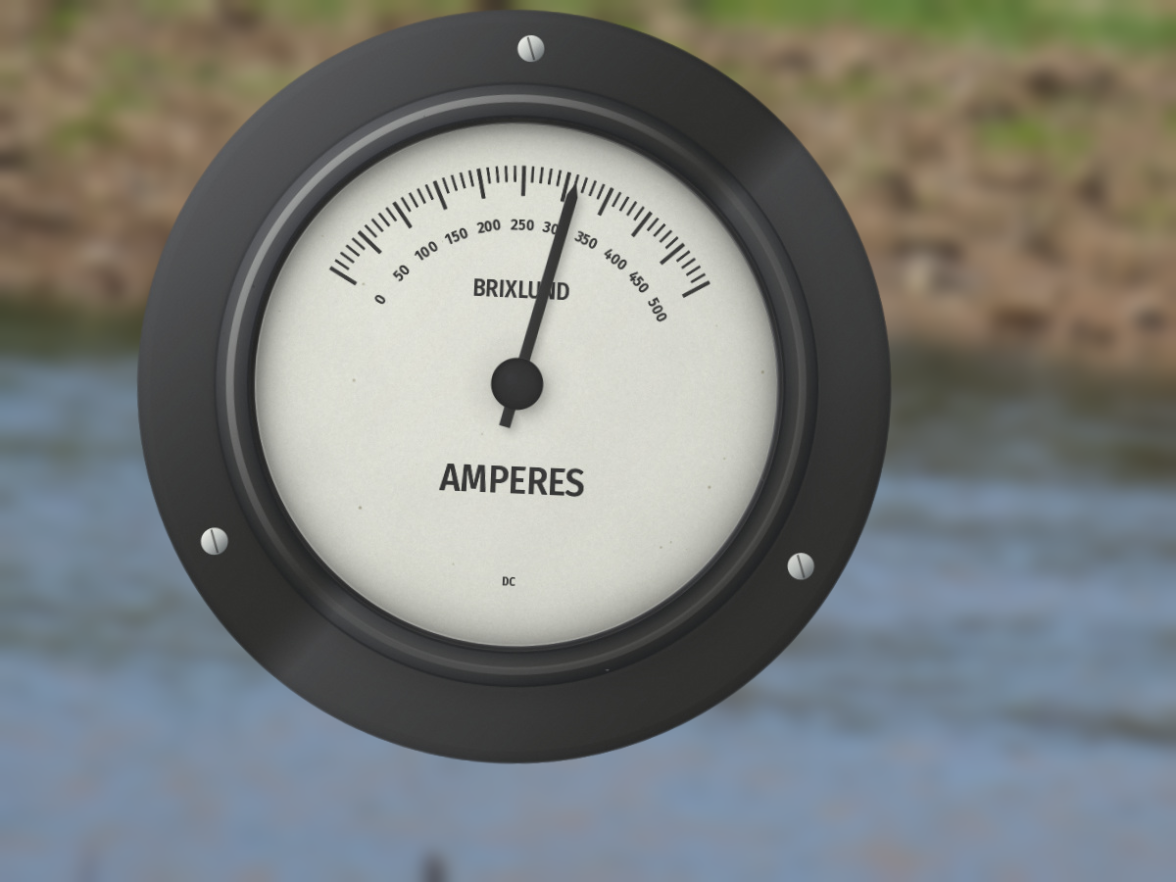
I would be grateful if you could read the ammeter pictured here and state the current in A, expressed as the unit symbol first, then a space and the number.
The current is A 310
